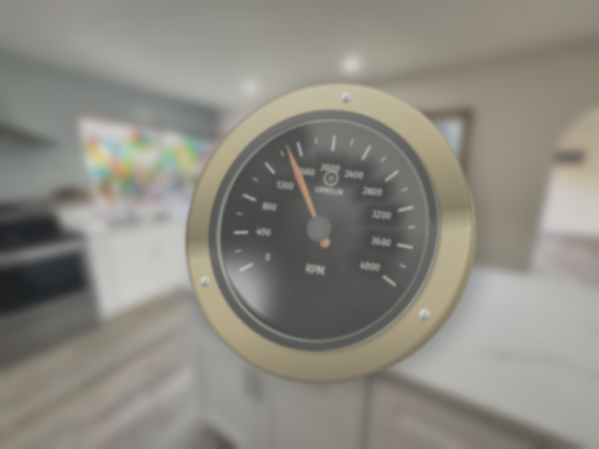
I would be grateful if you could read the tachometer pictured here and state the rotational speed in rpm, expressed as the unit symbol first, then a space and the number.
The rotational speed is rpm 1500
